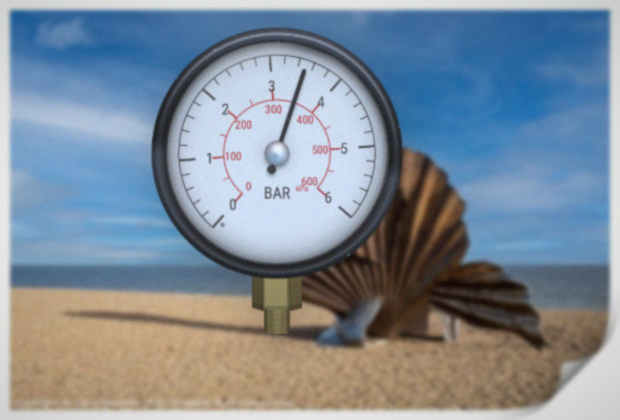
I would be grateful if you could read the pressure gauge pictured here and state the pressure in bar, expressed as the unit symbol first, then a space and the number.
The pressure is bar 3.5
